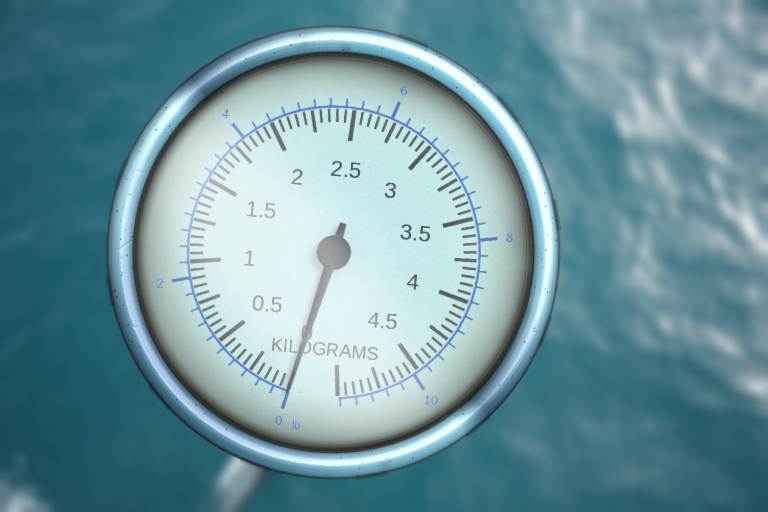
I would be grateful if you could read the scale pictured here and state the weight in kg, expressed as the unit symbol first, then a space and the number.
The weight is kg 0
